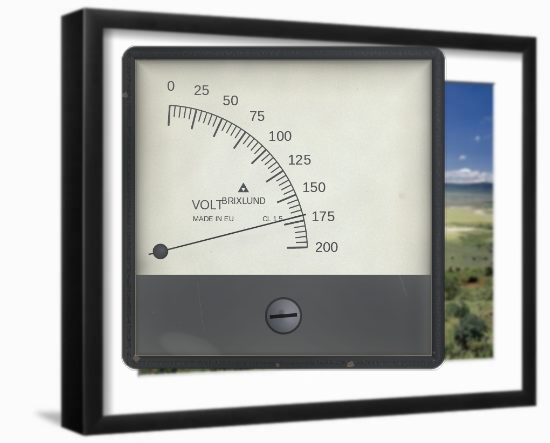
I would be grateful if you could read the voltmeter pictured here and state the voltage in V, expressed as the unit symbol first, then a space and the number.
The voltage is V 170
